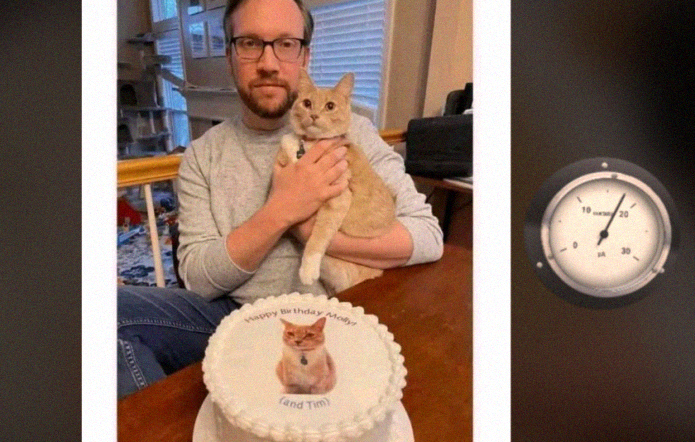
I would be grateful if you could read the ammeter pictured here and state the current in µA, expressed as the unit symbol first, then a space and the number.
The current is µA 17.5
